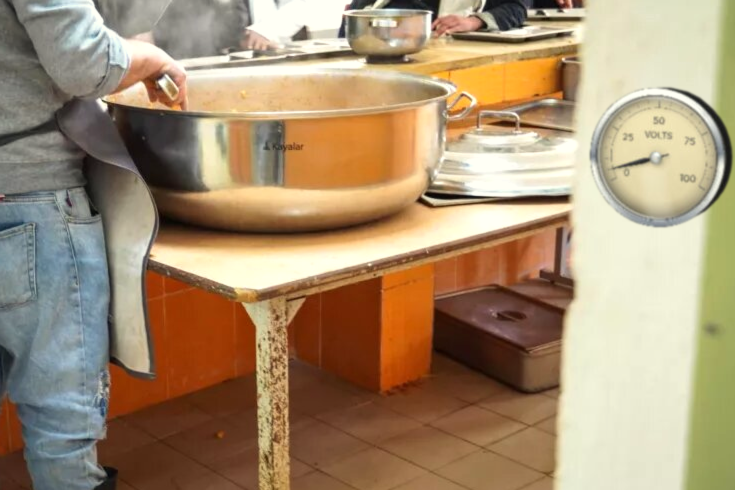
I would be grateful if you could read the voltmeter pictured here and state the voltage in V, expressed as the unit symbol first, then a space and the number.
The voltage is V 5
